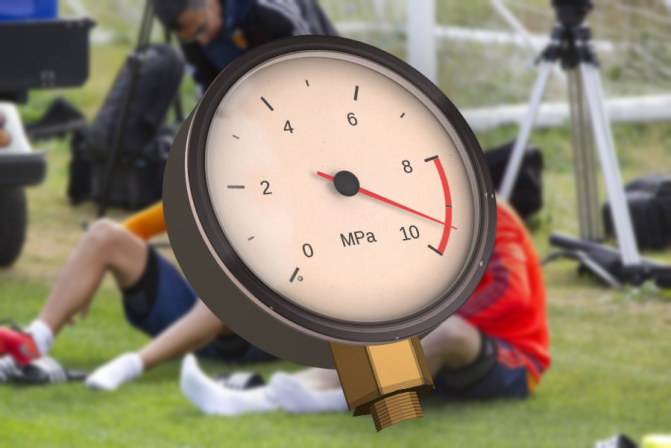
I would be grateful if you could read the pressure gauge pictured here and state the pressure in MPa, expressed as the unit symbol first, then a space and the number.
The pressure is MPa 9.5
